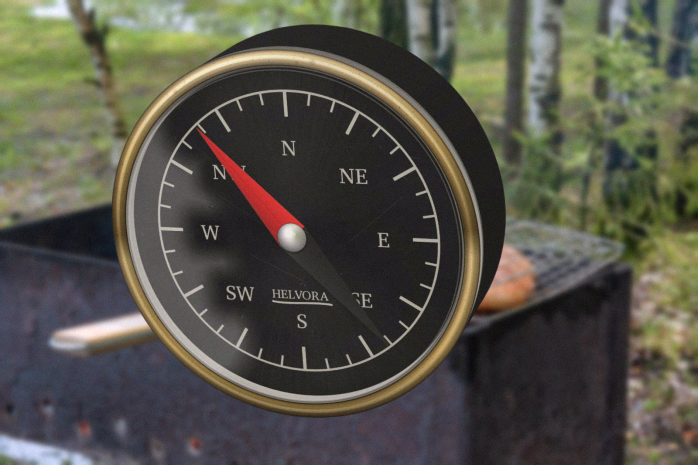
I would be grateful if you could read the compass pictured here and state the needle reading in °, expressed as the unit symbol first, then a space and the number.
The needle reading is ° 320
